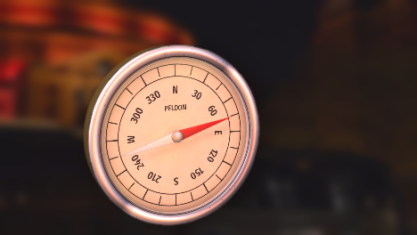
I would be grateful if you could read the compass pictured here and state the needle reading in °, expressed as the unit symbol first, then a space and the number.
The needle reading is ° 75
